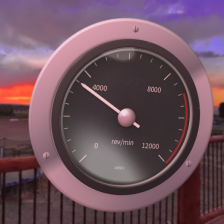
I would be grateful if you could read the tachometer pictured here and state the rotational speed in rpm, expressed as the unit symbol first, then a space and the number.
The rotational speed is rpm 3500
